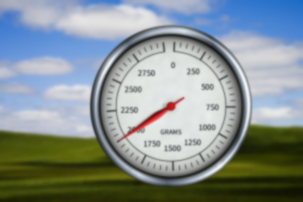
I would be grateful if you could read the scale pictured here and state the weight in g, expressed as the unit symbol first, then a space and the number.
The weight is g 2000
